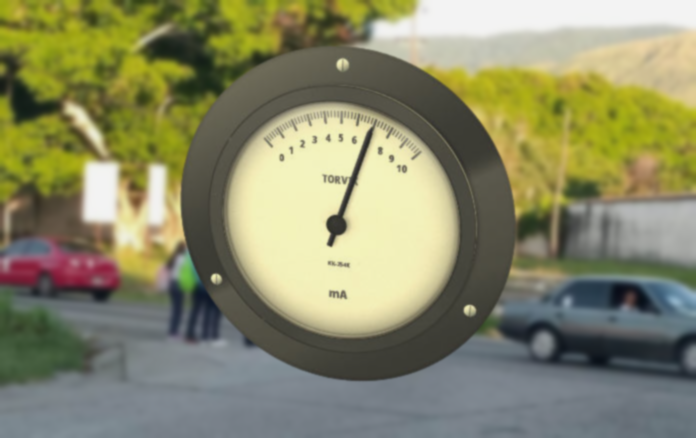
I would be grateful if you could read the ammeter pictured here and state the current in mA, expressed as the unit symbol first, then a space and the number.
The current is mA 7
